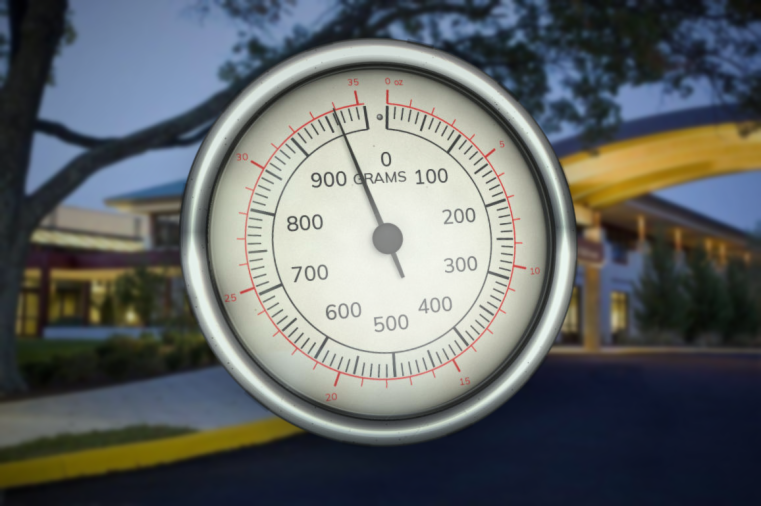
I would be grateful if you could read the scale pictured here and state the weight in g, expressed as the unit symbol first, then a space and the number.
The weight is g 960
